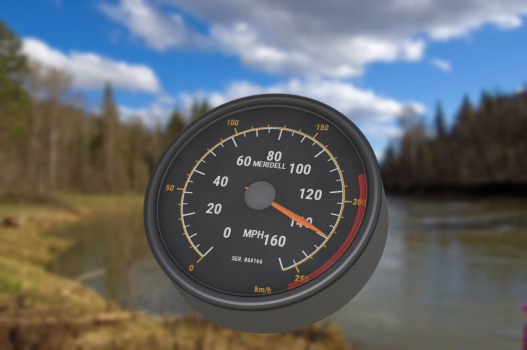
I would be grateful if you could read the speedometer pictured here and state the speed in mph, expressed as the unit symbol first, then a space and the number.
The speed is mph 140
